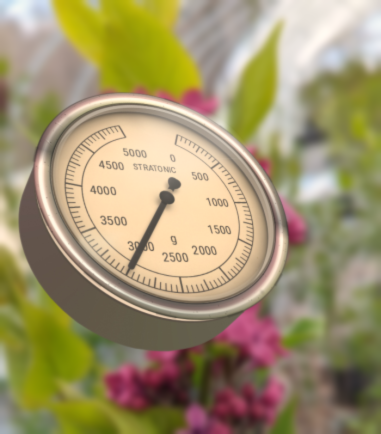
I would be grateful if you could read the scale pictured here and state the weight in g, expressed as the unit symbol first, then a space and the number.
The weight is g 3000
